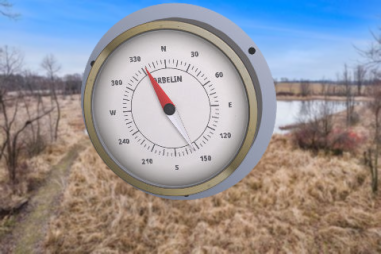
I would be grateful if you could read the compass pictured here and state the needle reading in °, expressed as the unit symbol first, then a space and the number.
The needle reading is ° 335
